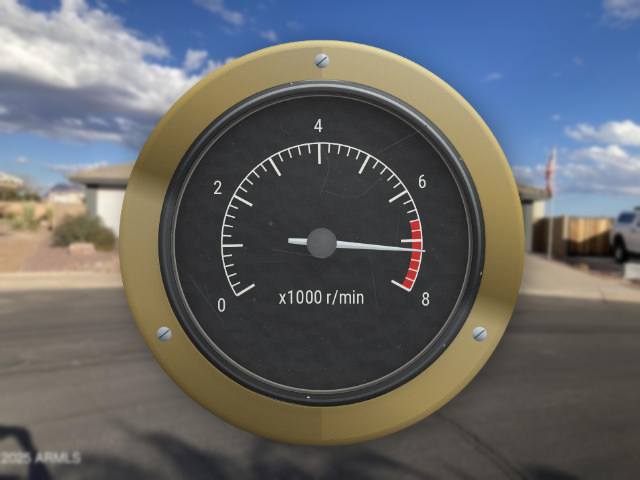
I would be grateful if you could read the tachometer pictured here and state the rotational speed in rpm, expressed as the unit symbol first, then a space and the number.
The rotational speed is rpm 7200
